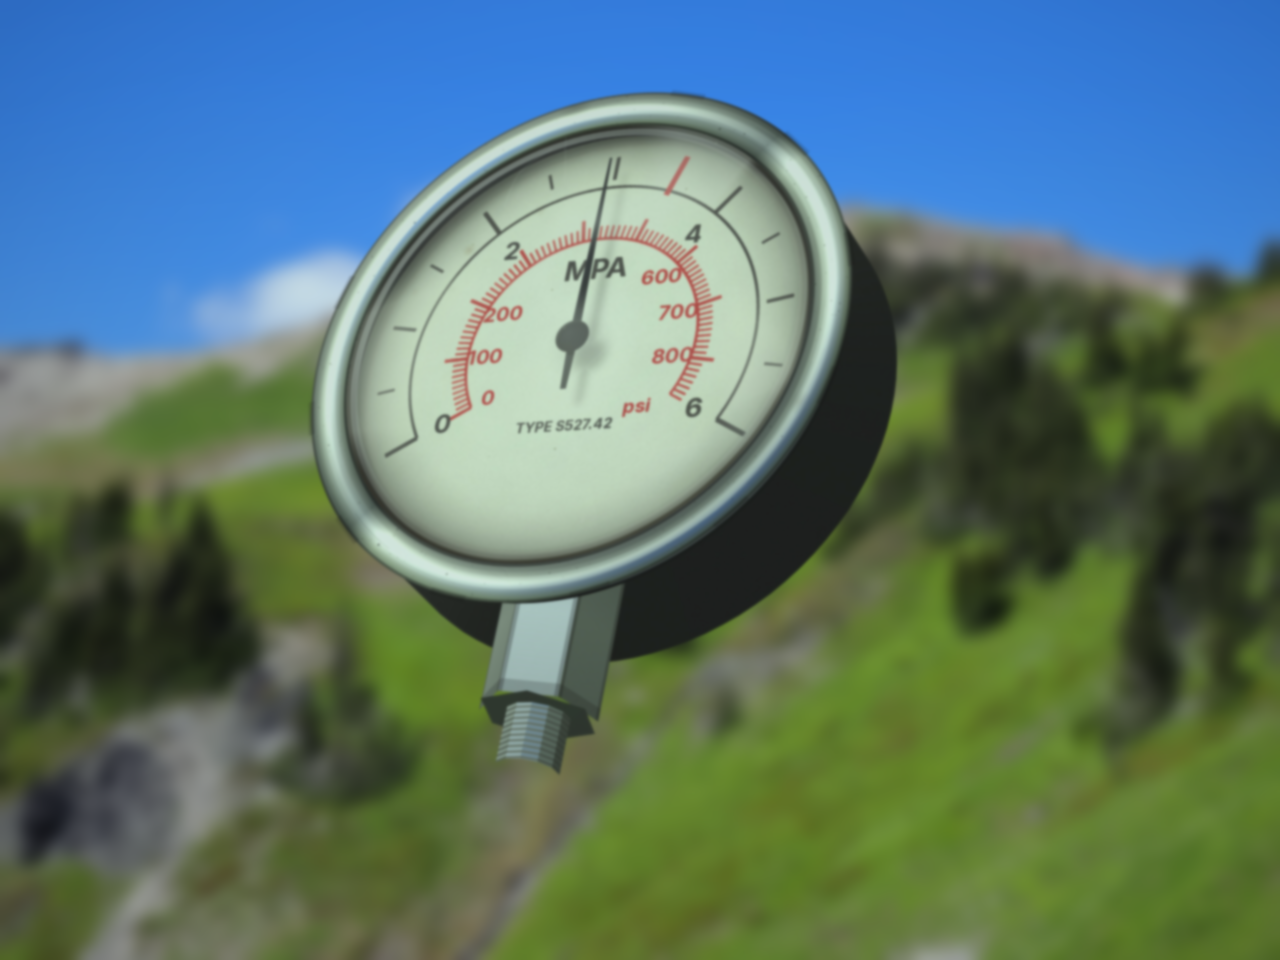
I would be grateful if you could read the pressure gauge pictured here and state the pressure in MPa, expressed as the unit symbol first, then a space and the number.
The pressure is MPa 3
